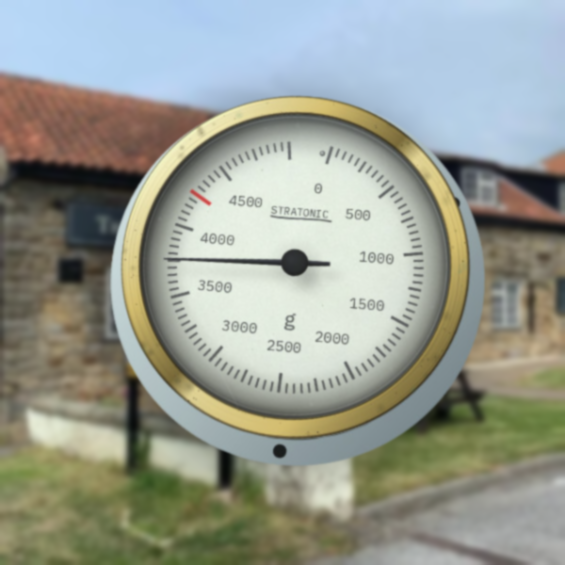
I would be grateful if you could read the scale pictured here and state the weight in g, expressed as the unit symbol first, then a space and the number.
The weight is g 3750
